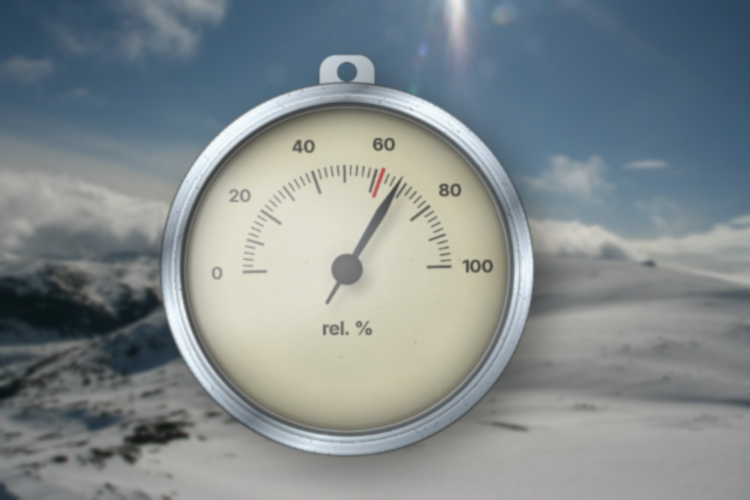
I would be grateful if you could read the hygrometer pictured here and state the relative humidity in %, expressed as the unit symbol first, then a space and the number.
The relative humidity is % 68
